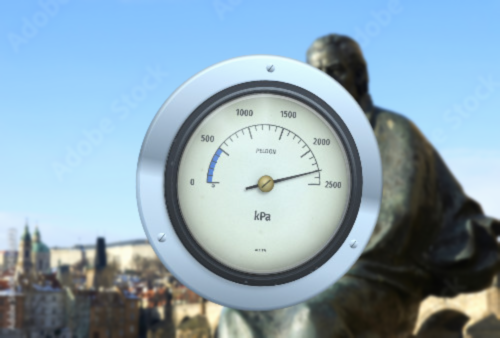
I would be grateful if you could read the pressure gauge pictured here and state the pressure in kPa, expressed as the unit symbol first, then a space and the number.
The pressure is kPa 2300
